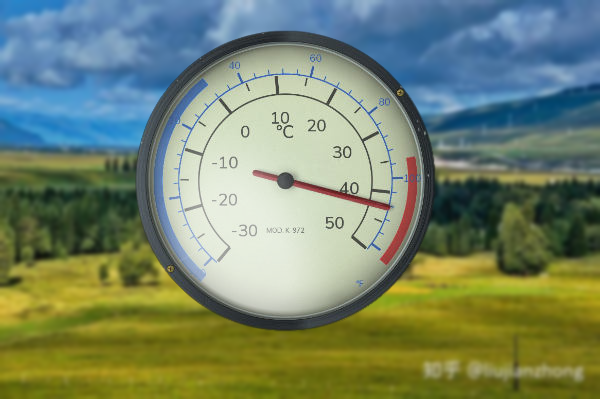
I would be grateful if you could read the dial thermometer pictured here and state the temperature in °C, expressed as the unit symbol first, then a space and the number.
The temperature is °C 42.5
